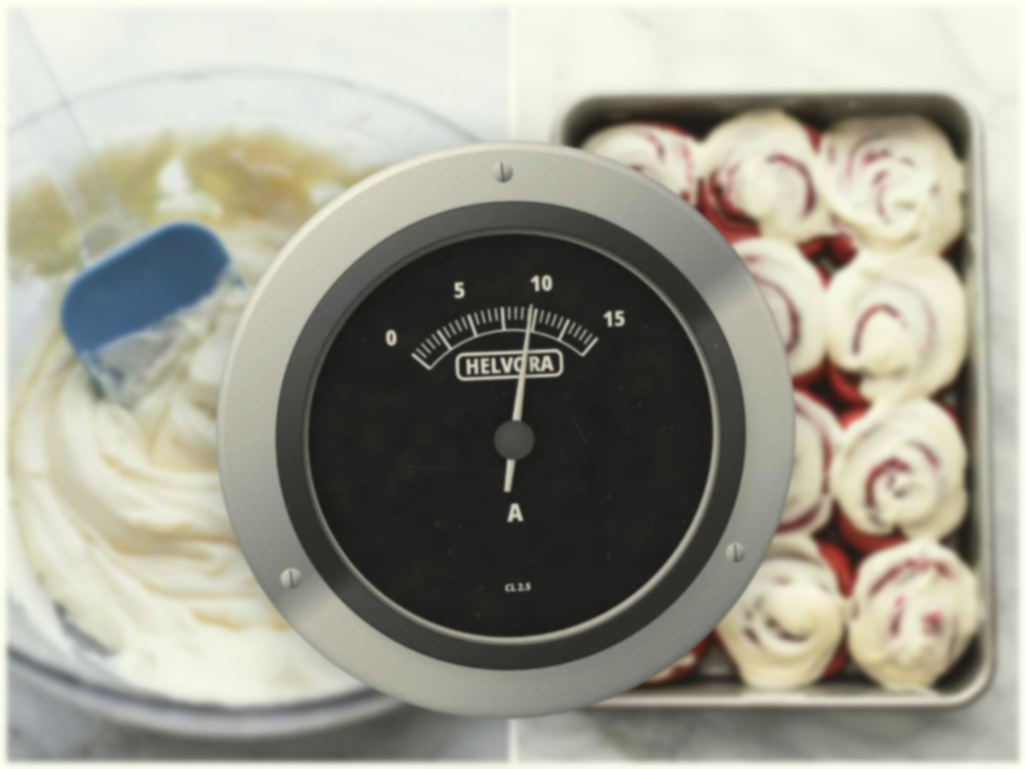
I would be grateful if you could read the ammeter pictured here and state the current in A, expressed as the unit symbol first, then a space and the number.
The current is A 9.5
